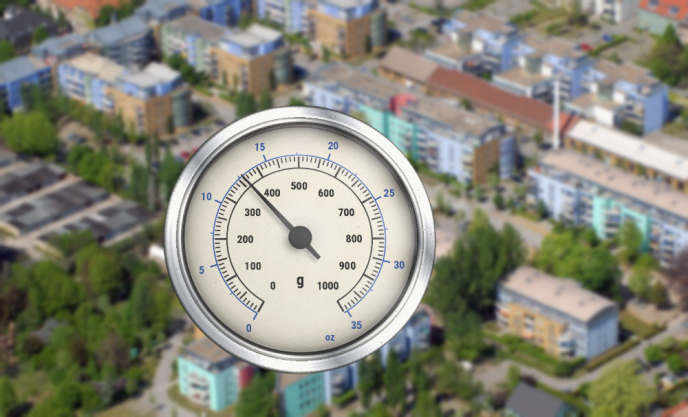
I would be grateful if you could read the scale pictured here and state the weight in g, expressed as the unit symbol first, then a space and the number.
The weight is g 360
